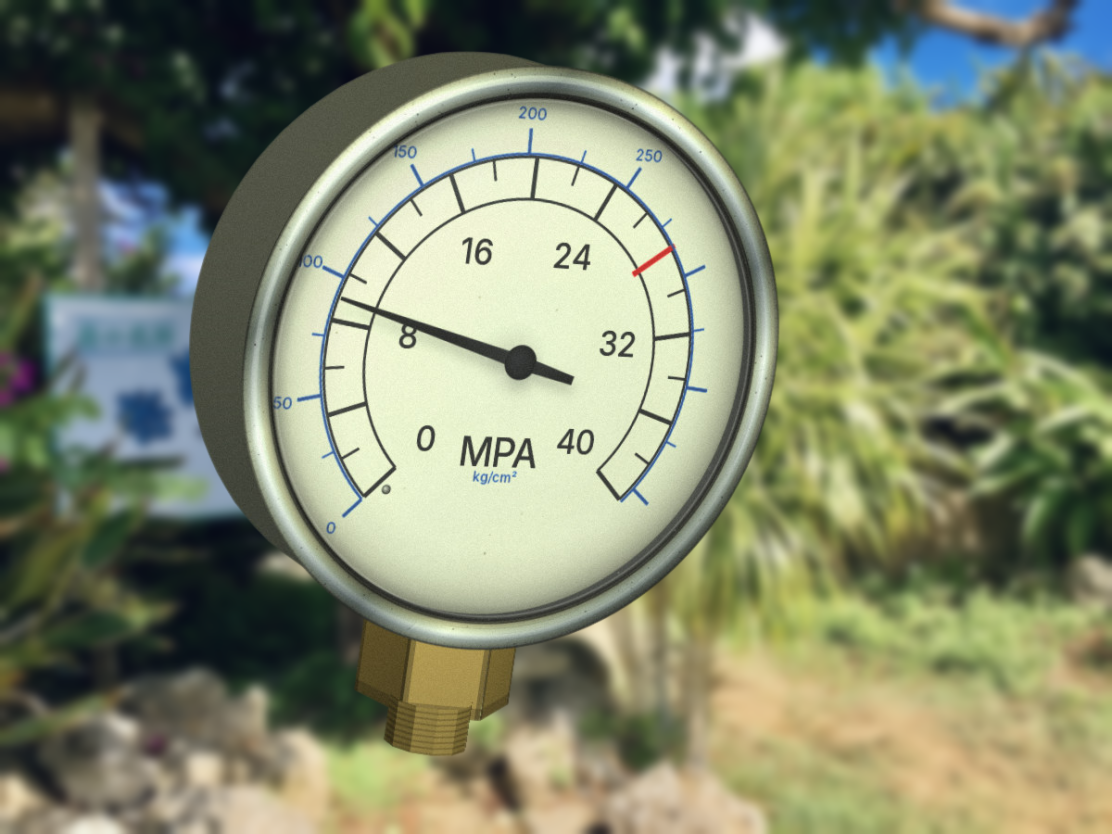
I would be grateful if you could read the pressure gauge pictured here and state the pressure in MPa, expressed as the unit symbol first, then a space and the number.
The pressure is MPa 9
